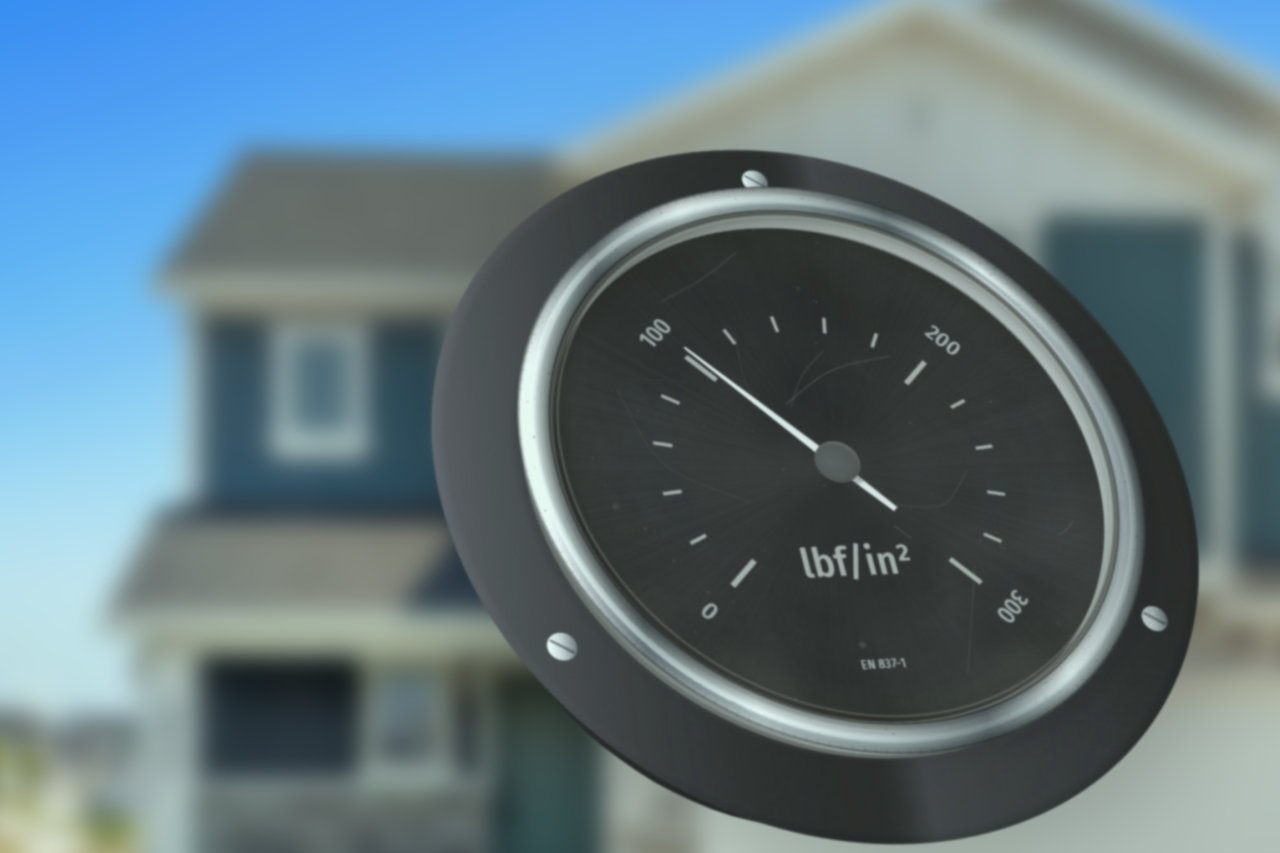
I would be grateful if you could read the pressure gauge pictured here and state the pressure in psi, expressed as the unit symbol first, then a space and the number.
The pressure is psi 100
